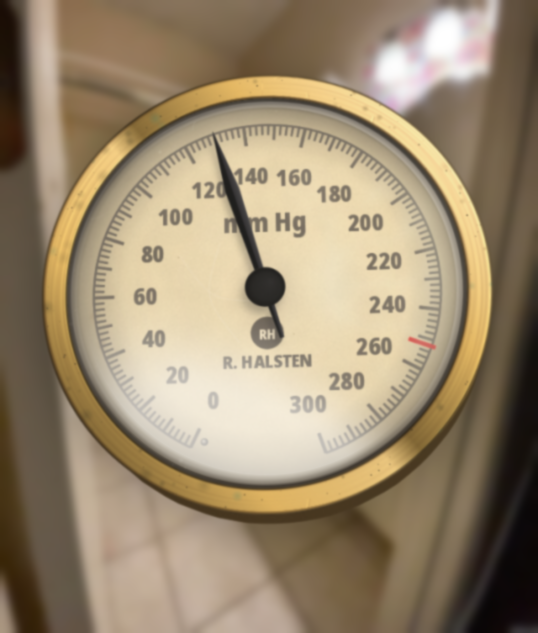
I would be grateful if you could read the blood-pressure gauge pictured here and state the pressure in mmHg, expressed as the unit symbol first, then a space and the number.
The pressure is mmHg 130
